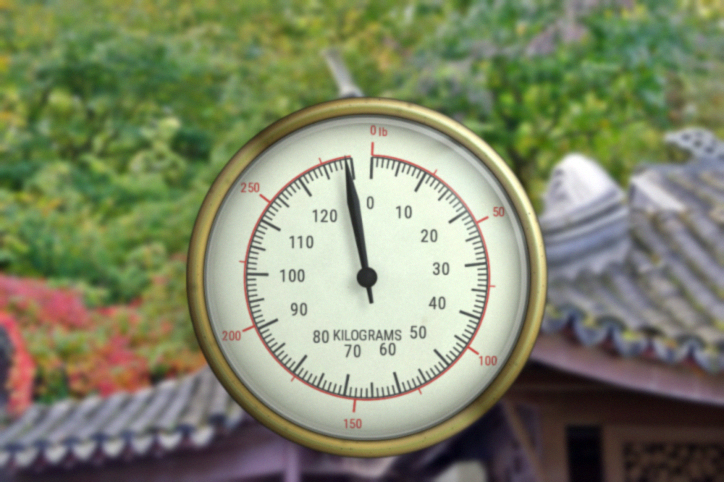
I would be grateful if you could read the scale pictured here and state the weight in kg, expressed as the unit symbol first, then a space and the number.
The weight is kg 129
